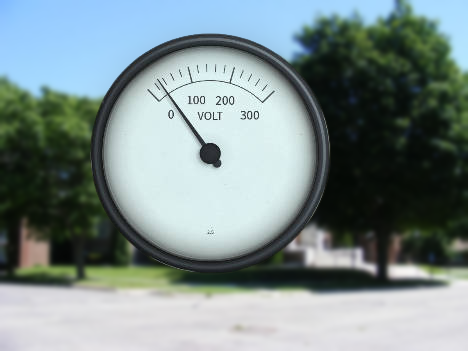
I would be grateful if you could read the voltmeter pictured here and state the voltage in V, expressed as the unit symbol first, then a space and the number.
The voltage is V 30
